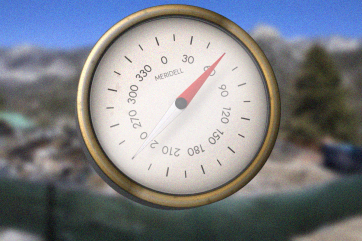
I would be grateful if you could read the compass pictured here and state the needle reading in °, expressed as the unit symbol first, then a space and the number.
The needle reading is ° 60
